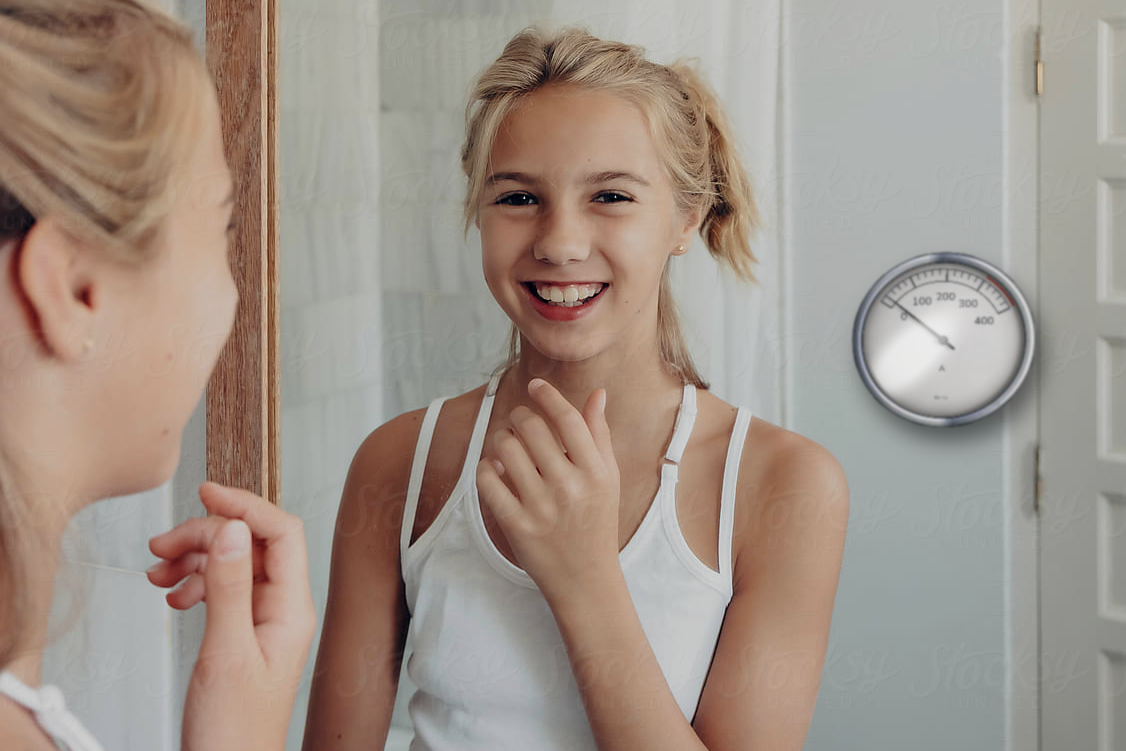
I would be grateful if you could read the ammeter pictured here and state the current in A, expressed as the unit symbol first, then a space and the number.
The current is A 20
